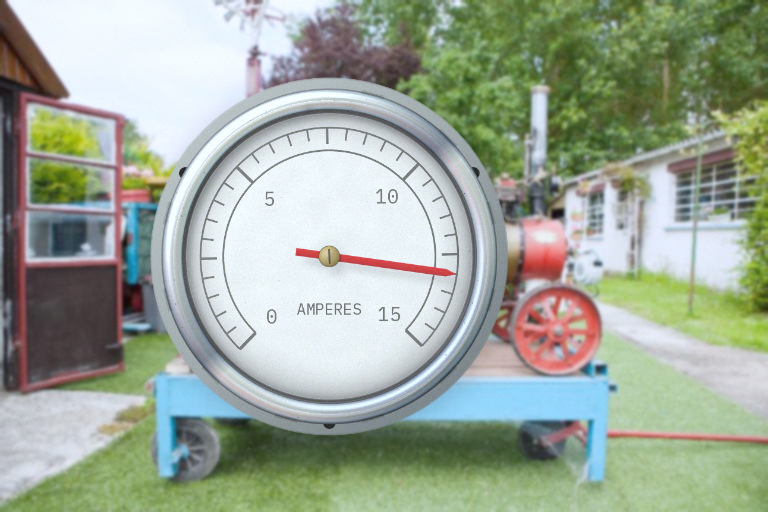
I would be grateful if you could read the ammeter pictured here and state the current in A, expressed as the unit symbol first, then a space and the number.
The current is A 13
